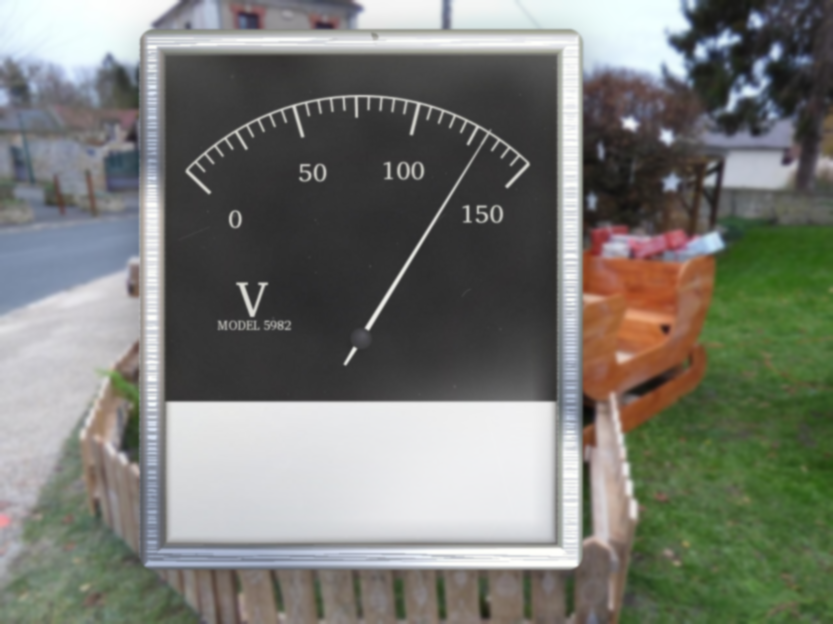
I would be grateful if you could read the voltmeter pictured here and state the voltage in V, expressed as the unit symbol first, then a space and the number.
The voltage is V 130
